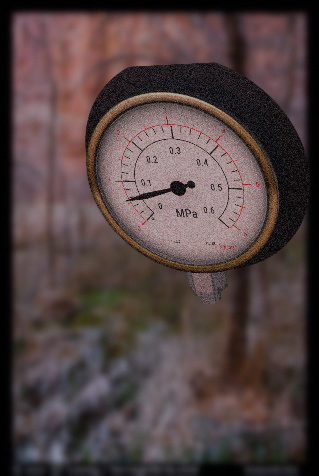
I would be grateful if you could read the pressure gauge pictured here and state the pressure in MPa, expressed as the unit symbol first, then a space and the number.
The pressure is MPa 0.06
